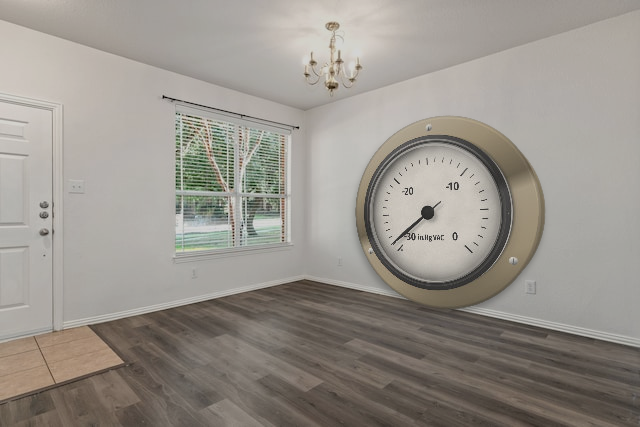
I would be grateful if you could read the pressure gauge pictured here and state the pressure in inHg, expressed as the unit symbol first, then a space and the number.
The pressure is inHg -29
